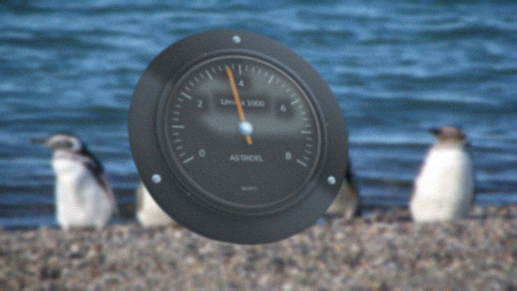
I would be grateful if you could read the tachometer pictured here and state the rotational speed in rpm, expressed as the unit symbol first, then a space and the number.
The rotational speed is rpm 3600
